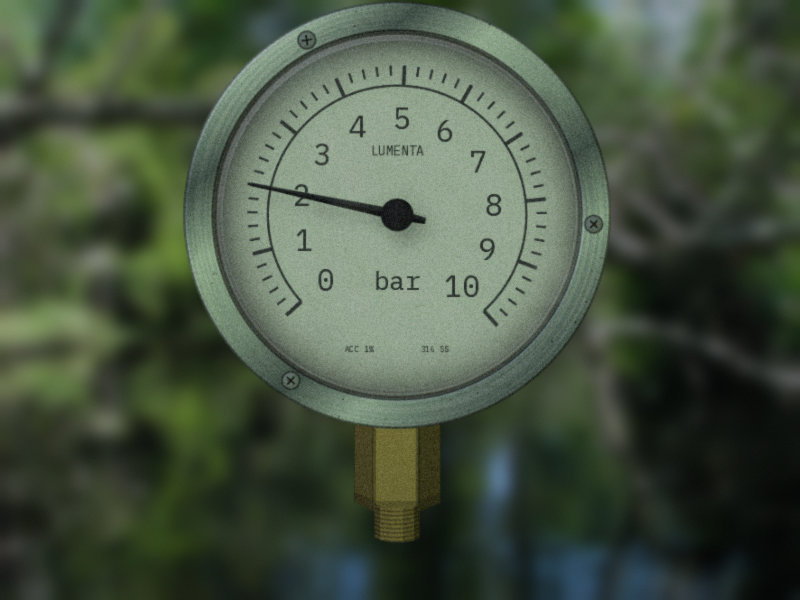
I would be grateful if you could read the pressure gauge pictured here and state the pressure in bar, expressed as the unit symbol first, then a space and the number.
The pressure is bar 2
